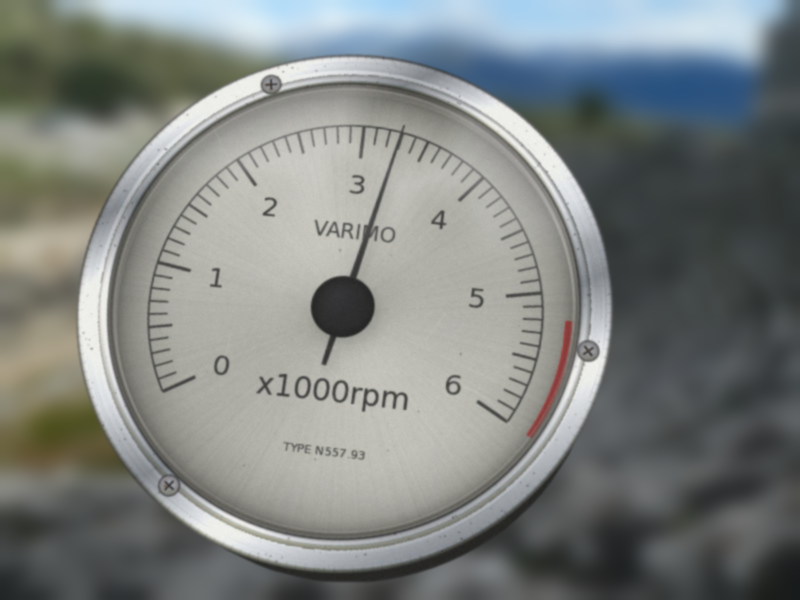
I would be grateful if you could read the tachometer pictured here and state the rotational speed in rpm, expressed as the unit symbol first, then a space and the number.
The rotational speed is rpm 3300
